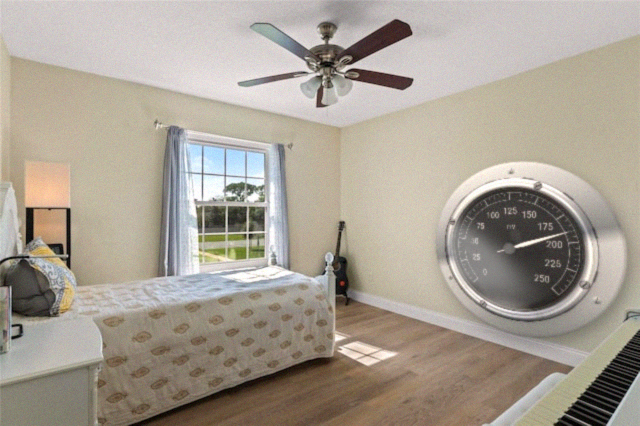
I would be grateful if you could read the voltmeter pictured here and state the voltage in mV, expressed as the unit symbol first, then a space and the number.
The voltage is mV 190
